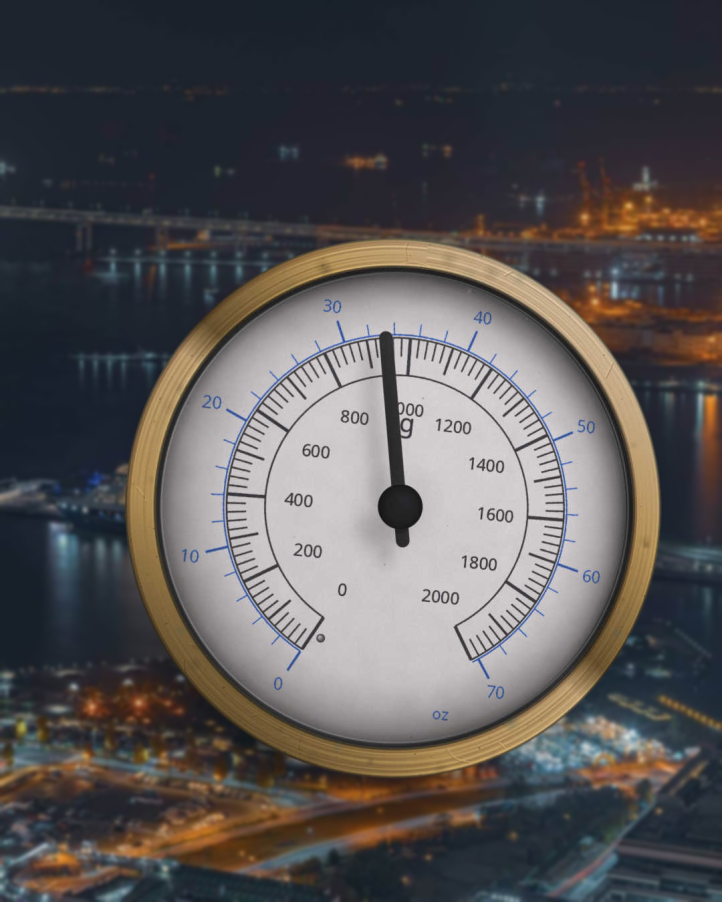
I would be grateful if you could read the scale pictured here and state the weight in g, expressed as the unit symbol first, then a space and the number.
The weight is g 940
